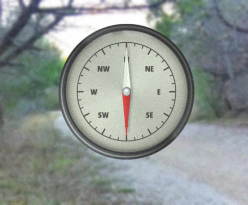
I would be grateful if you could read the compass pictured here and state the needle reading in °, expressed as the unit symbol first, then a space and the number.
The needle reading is ° 180
